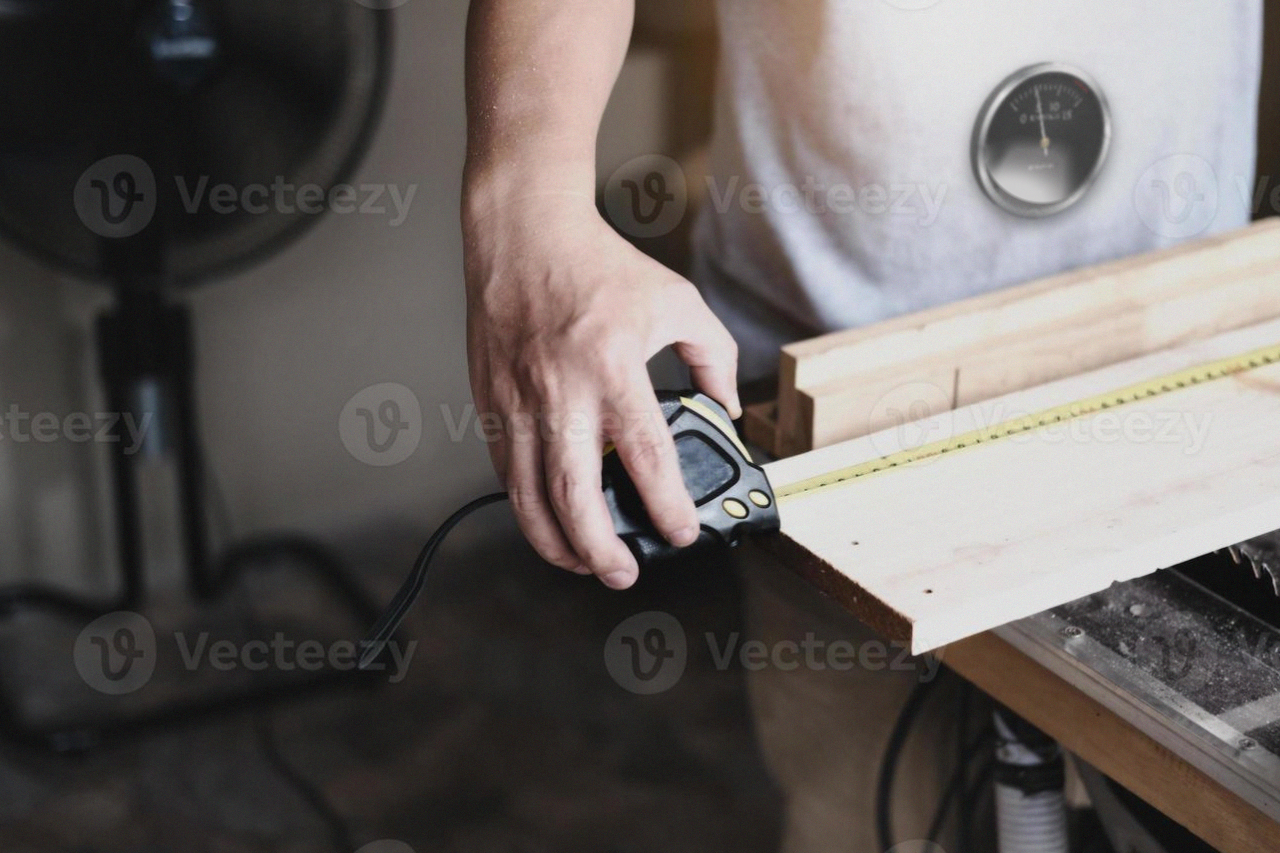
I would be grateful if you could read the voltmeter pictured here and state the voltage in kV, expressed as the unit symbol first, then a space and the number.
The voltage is kV 5
